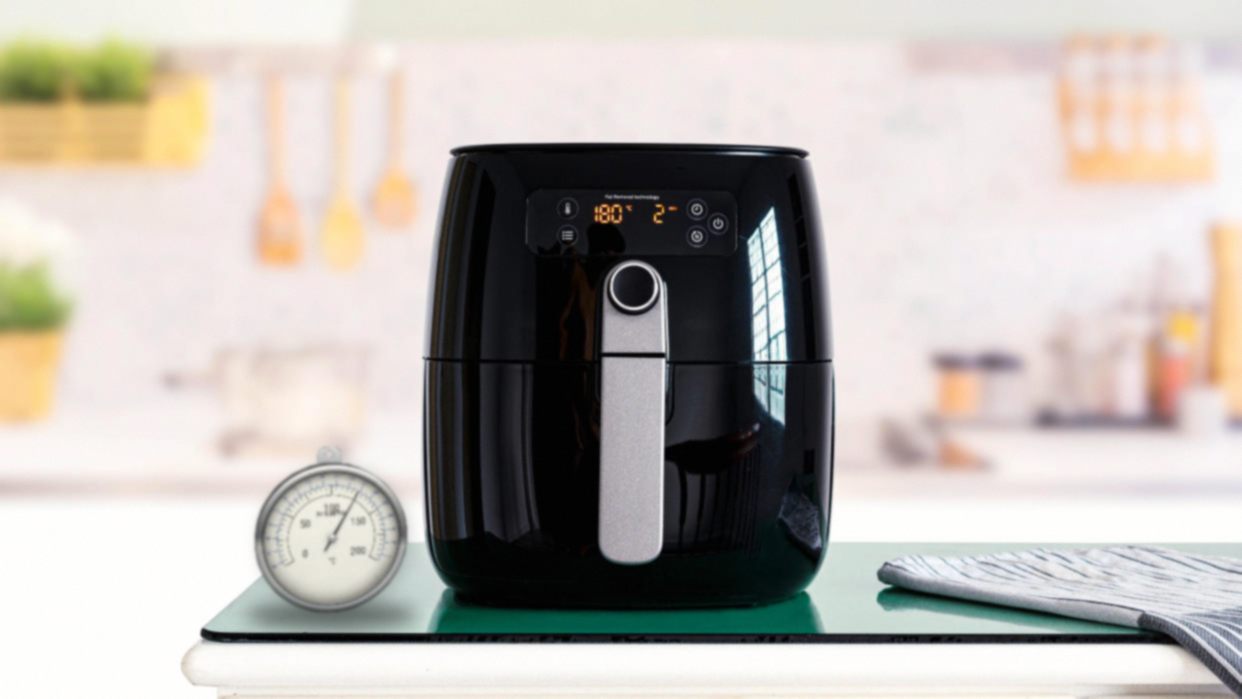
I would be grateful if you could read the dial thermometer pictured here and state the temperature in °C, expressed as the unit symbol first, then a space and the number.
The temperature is °C 125
